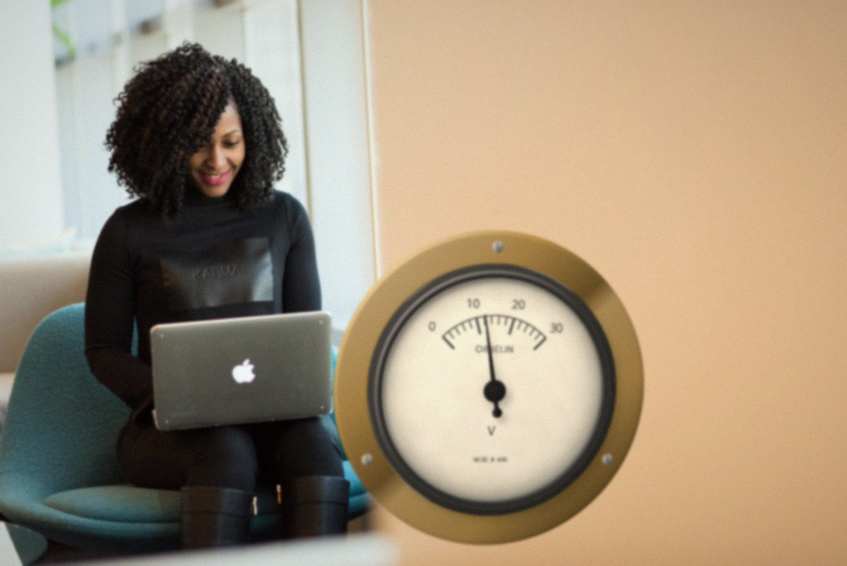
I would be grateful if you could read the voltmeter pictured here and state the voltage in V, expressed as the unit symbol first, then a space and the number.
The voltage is V 12
